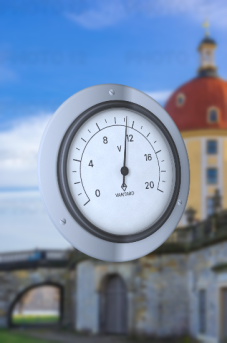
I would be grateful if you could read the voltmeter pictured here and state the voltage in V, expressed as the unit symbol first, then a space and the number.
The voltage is V 11
